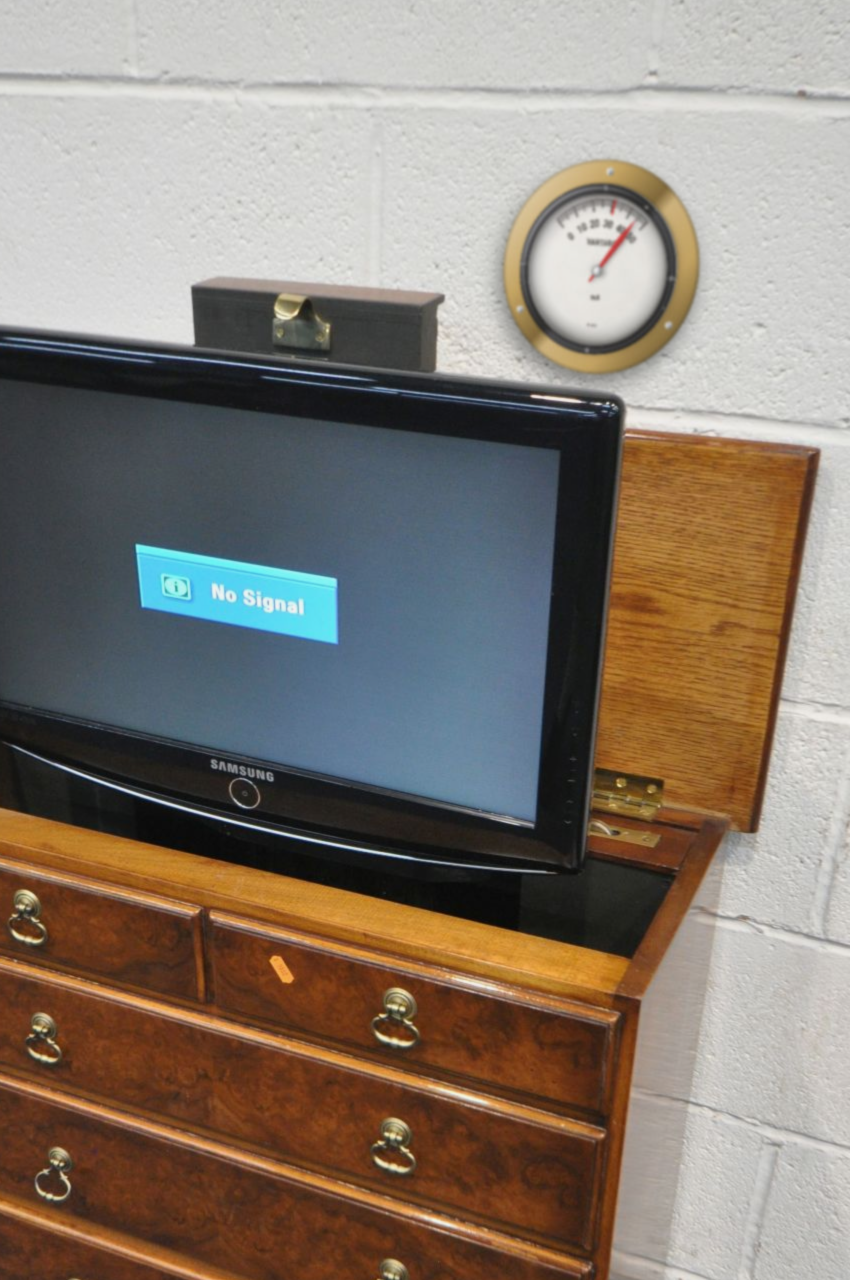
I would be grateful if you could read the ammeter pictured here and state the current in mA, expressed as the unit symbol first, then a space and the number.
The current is mA 45
